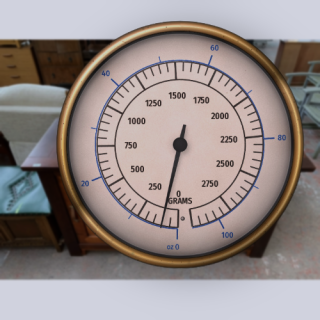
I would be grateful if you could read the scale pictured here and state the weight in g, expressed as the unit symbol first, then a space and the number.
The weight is g 100
